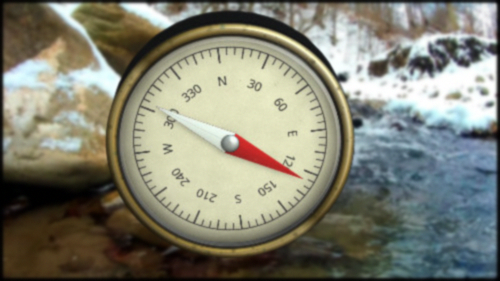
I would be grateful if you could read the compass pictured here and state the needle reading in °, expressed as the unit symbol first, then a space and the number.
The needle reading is ° 125
